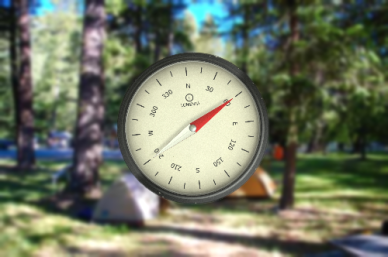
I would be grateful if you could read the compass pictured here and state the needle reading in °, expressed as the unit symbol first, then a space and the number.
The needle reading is ° 60
